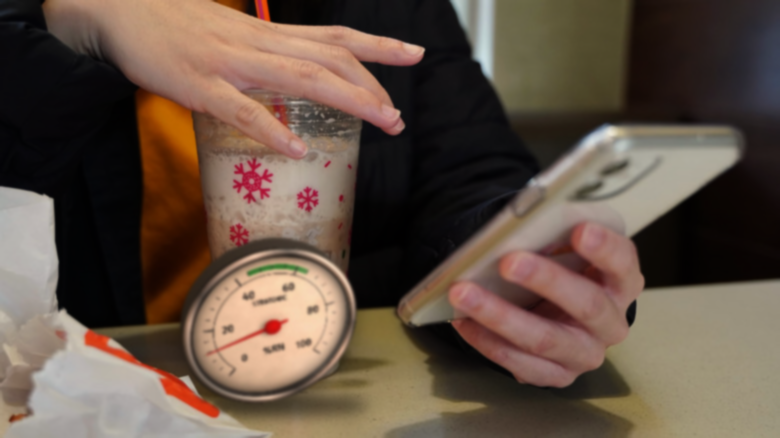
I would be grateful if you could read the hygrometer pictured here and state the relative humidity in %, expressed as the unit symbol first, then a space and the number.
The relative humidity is % 12
